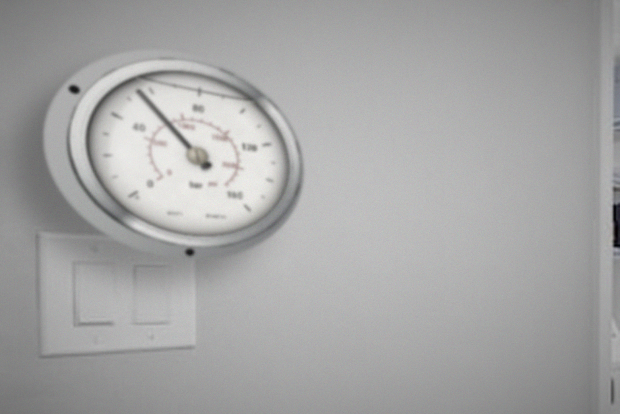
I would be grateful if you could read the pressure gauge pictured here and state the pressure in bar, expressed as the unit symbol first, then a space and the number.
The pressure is bar 55
